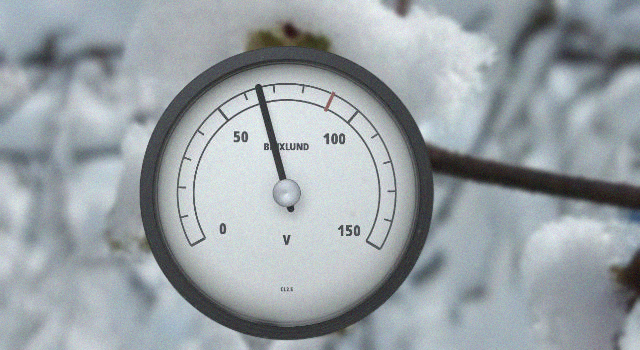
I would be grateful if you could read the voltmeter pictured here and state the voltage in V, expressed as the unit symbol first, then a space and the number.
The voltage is V 65
